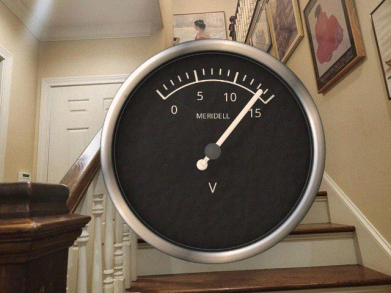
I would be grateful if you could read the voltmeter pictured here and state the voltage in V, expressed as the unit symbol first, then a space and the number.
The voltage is V 13.5
